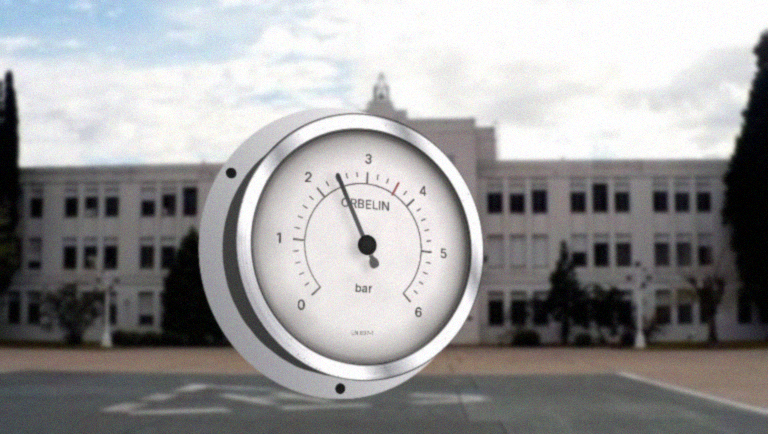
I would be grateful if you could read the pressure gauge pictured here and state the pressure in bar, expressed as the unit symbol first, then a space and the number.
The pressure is bar 2.4
